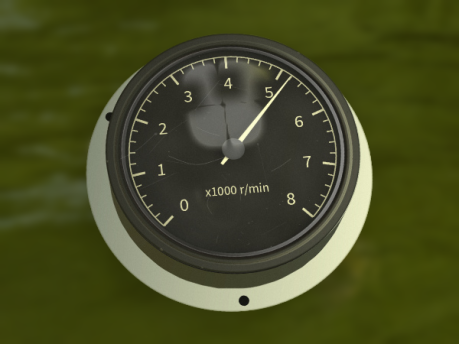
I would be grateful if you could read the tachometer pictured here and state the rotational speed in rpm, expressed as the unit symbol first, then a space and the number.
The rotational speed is rpm 5200
